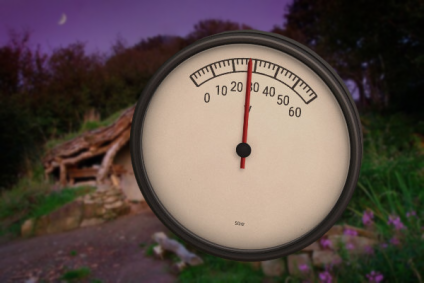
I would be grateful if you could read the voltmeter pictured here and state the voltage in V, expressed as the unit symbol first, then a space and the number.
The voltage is V 28
